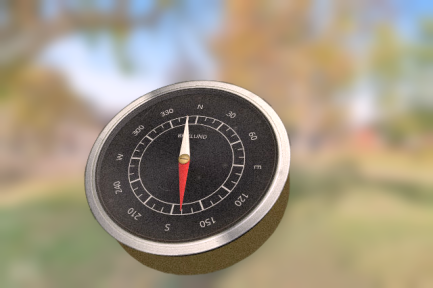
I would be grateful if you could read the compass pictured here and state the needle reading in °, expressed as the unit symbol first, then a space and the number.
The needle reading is ° 170
